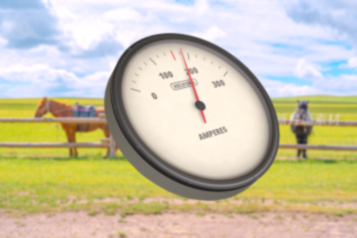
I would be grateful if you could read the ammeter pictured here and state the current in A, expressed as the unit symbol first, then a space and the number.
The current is A 180
